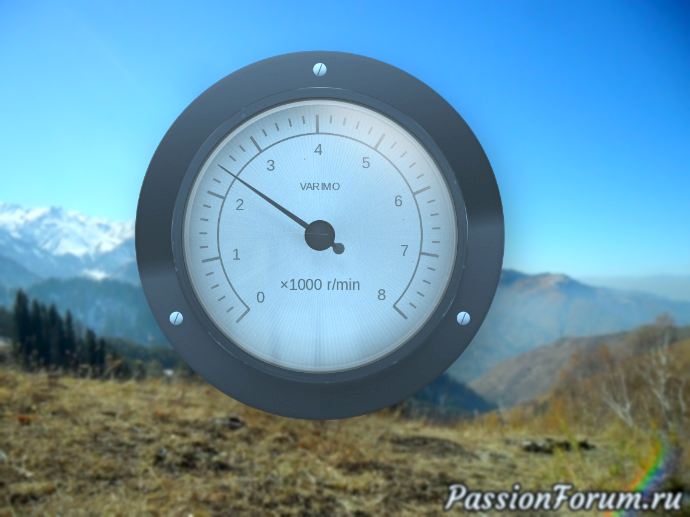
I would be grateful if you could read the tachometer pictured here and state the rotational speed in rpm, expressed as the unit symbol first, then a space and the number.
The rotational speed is rpm 2400
